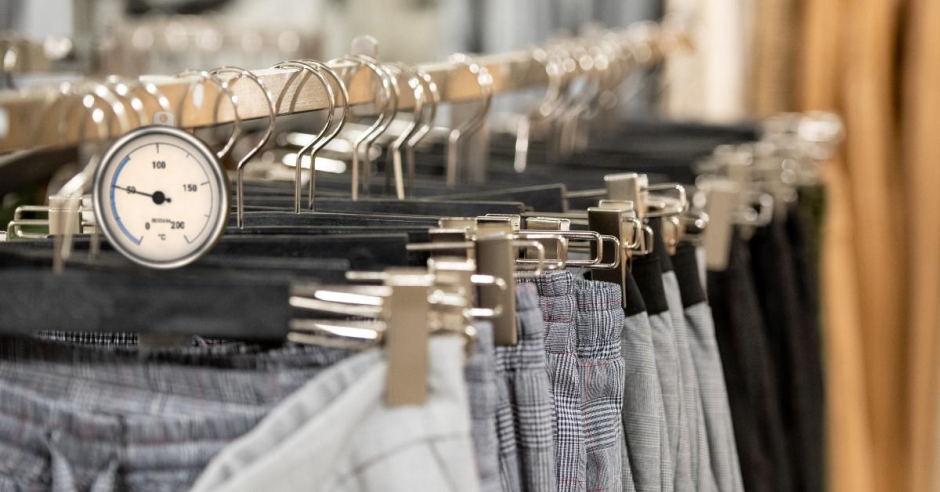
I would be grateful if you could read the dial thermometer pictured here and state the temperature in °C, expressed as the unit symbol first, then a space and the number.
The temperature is °C 50
